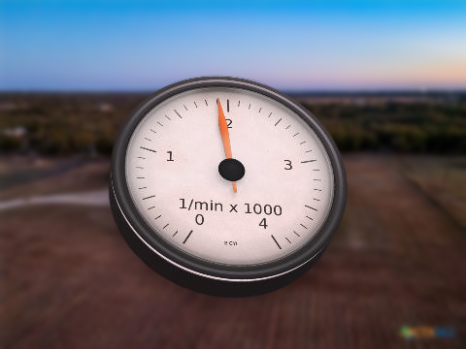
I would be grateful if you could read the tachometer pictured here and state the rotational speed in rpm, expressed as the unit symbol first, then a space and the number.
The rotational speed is rpm 1900
